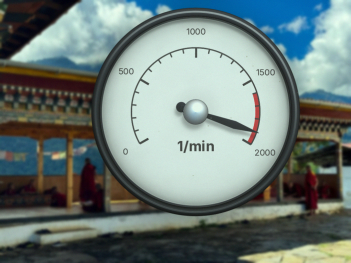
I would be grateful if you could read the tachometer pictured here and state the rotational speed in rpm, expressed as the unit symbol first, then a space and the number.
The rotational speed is rpm 1900
